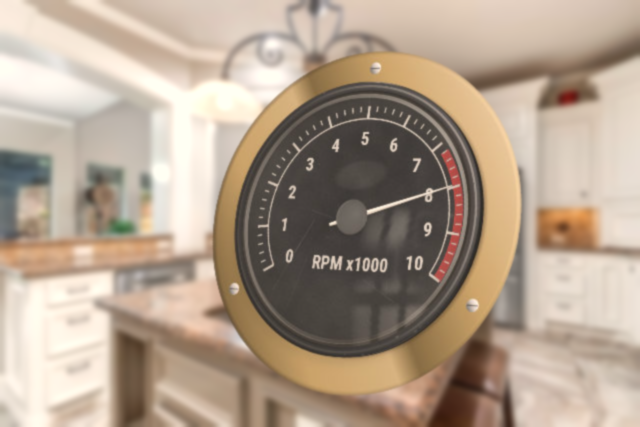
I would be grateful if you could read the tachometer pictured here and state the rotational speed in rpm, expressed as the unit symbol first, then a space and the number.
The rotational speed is rpm 8000
